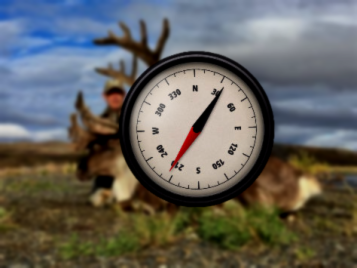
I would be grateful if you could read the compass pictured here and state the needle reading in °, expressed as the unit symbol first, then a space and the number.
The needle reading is ° 215
